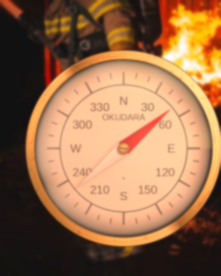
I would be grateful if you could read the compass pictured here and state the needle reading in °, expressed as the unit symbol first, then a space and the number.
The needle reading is ° 50
